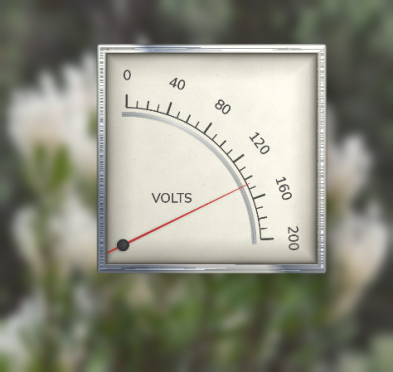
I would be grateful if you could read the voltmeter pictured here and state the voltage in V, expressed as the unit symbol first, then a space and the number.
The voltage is V 145
